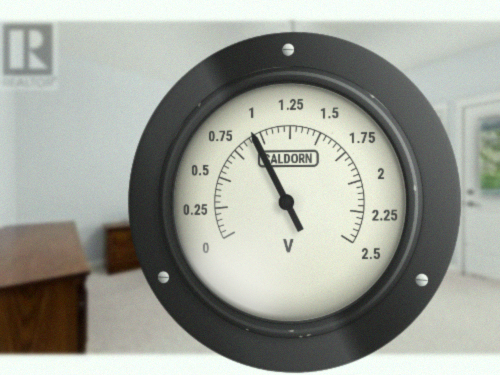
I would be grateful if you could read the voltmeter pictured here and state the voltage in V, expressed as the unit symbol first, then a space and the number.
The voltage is V 0.95
